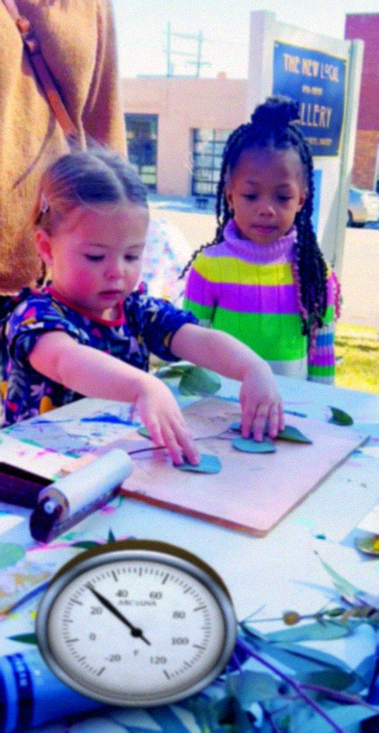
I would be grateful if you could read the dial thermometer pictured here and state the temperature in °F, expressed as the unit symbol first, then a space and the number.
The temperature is °F 30
